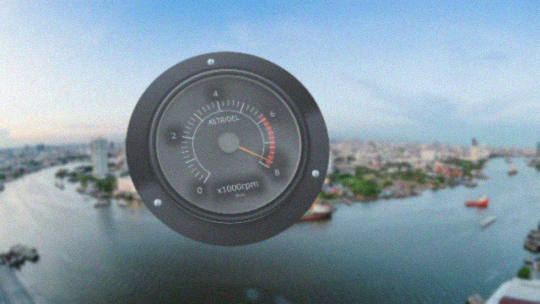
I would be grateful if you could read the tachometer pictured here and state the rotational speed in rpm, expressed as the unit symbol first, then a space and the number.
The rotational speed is rpm 7800
